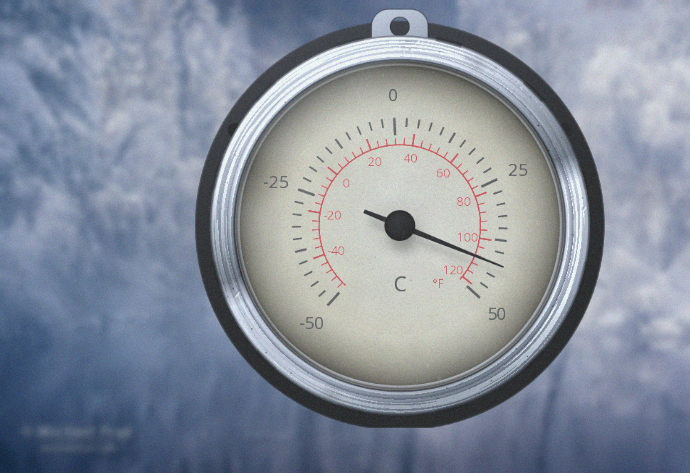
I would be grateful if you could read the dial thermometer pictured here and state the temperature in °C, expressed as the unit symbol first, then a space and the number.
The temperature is °C 42.5
